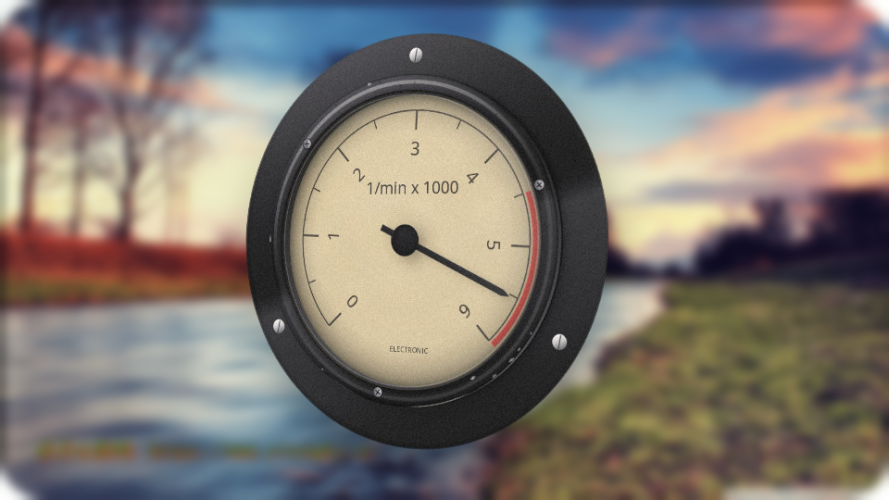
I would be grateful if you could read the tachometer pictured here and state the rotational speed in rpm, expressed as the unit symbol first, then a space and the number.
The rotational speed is rpm 5500
